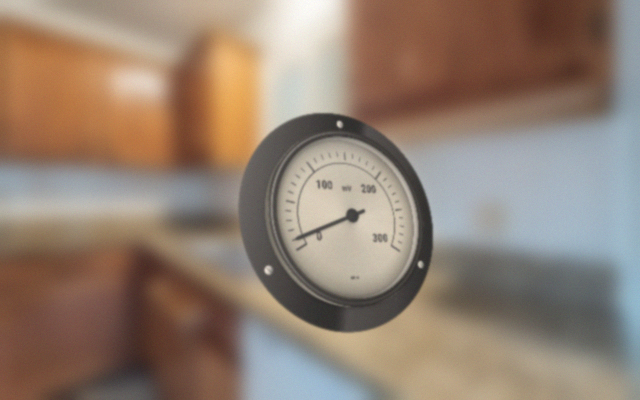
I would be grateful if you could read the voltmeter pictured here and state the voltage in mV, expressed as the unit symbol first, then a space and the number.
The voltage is mV 10
